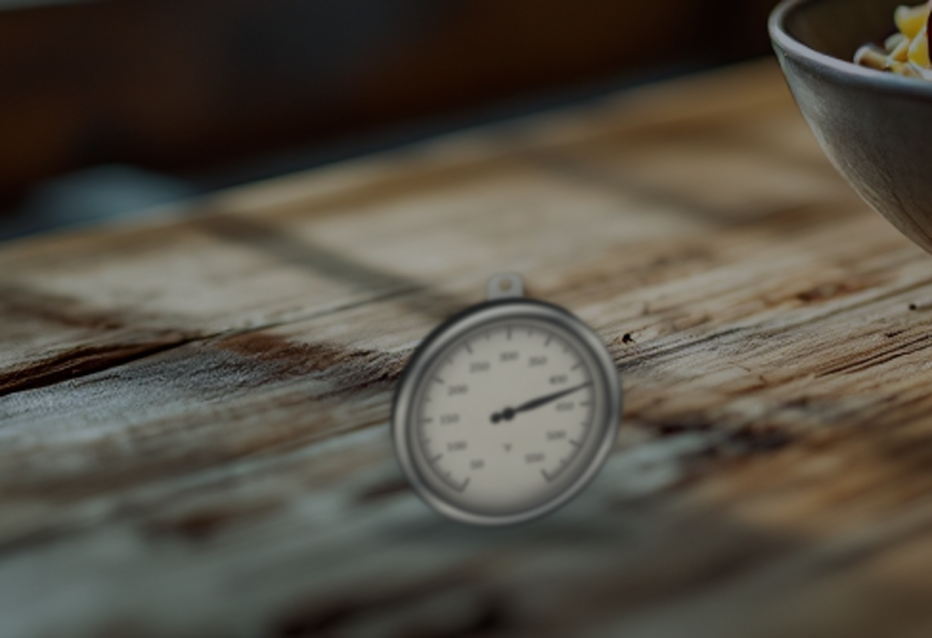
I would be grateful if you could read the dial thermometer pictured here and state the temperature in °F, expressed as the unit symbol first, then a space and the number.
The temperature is °F 425
